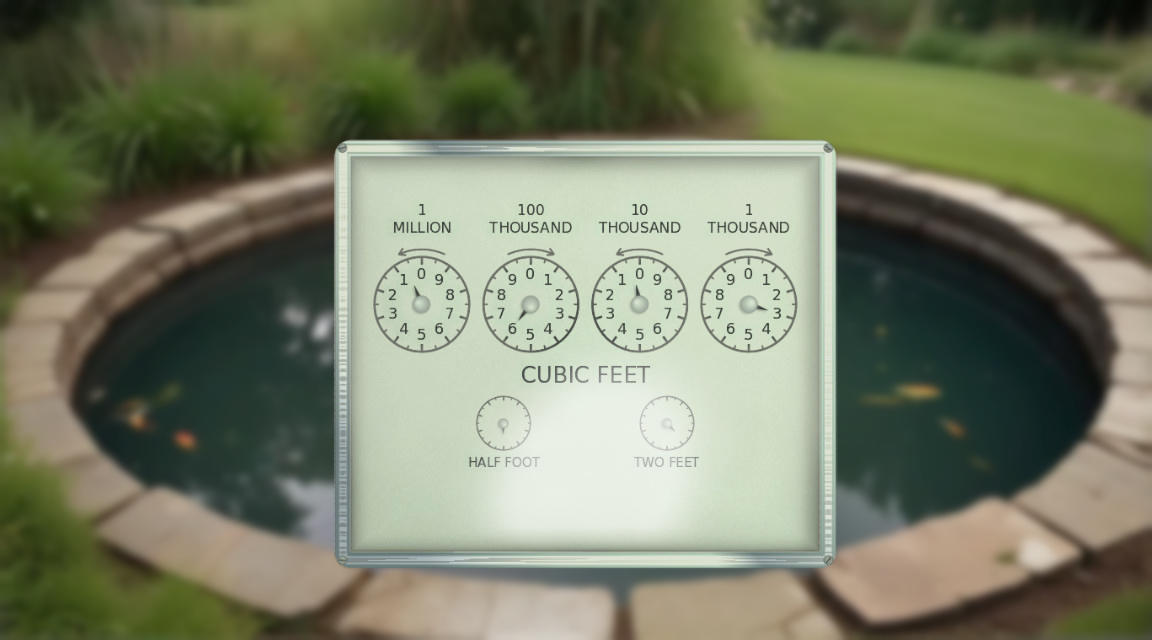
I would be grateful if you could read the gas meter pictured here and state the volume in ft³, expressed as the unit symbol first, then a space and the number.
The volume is ft³ 60300
